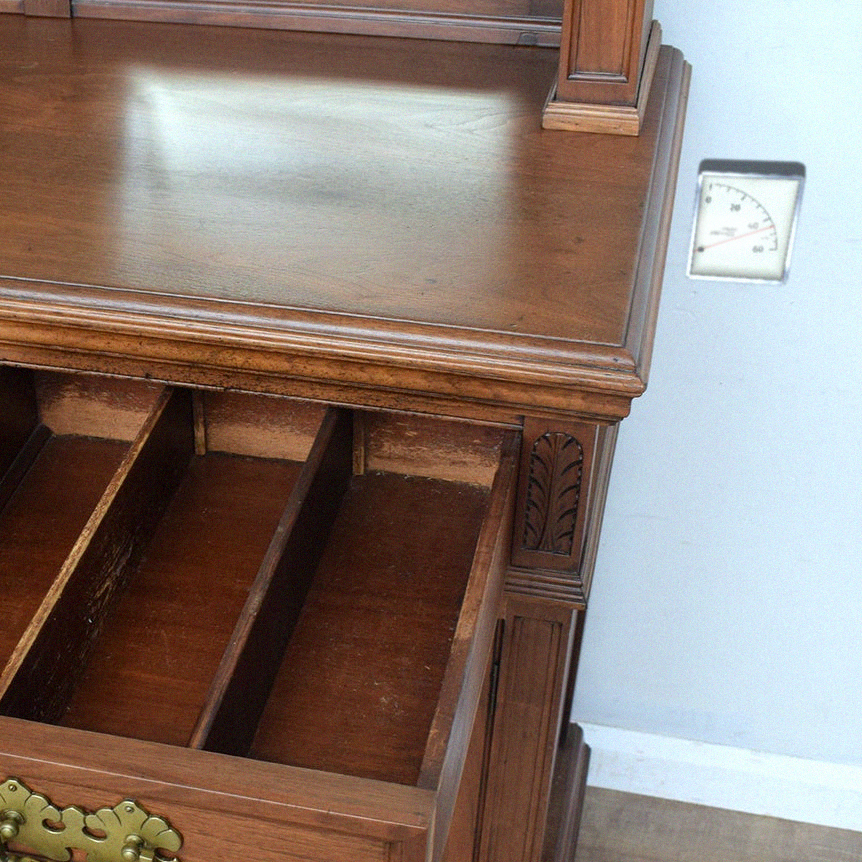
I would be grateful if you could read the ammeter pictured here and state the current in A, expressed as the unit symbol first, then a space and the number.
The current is A 45
